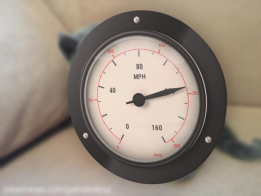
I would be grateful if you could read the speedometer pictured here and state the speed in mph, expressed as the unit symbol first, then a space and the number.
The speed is mph 120
